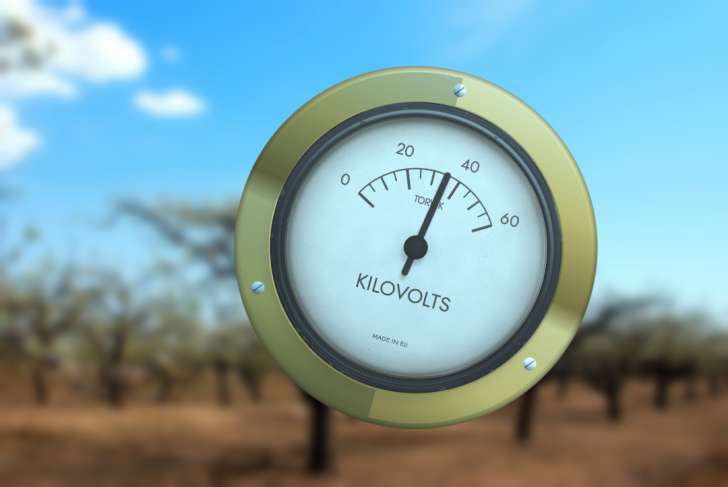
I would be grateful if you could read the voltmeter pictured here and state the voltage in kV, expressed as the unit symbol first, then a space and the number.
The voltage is kV 35
